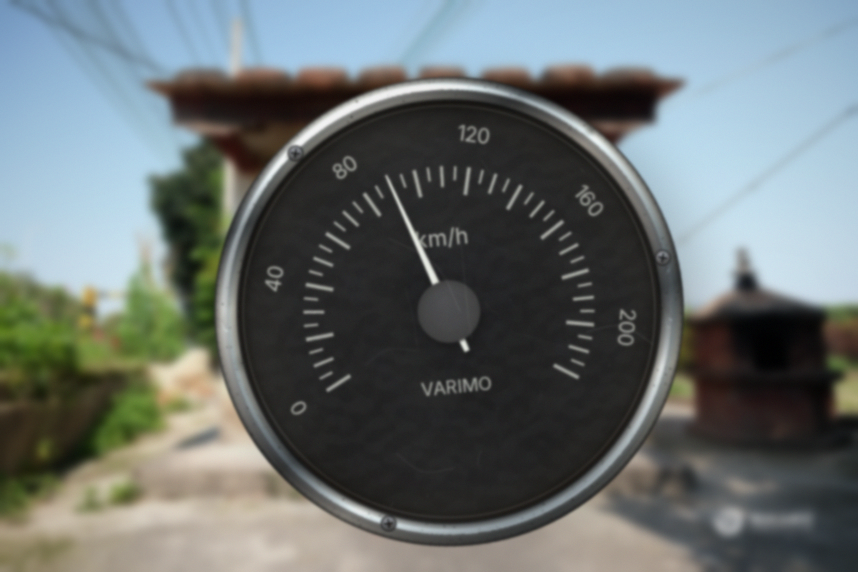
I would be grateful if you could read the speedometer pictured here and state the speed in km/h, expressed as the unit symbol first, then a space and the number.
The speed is km/h 90
